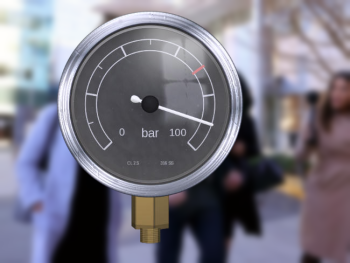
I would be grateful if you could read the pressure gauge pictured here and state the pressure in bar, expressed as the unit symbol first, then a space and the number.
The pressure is bar 90
